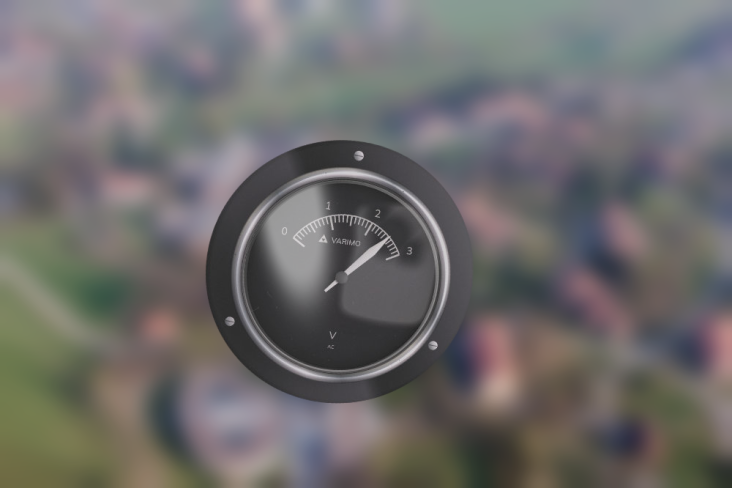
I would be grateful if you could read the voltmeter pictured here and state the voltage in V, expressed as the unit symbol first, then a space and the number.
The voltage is V 2.5
